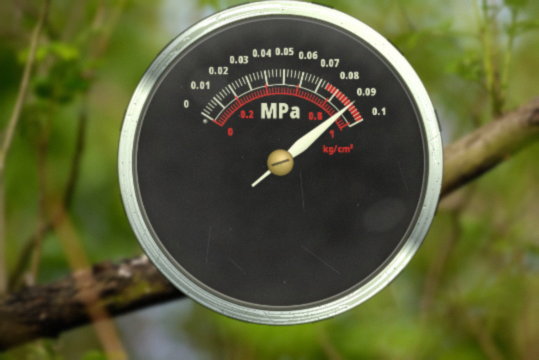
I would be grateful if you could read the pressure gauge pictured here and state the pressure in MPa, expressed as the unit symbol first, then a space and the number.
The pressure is MPa 0.09
